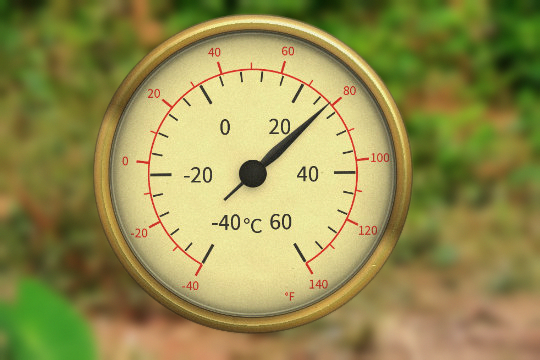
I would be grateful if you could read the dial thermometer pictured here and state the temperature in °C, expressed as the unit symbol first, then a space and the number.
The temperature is °C 26
